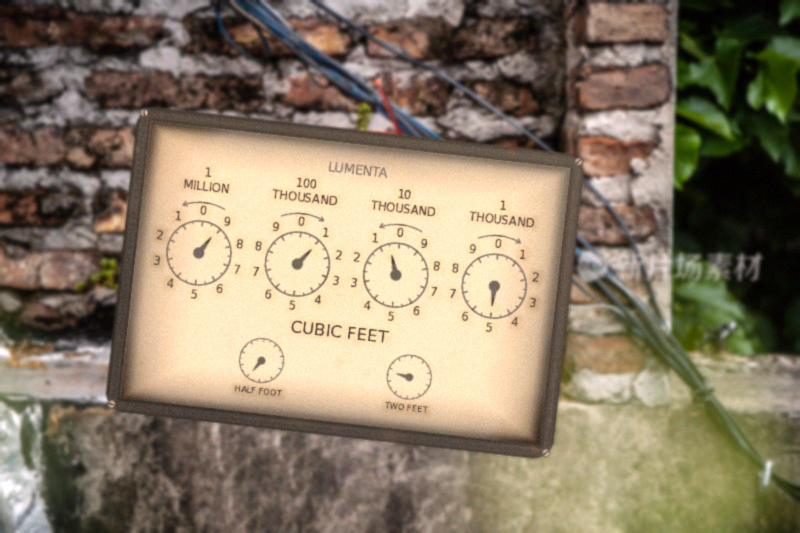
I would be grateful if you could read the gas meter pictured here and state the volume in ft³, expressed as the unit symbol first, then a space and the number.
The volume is ft³ 910500
